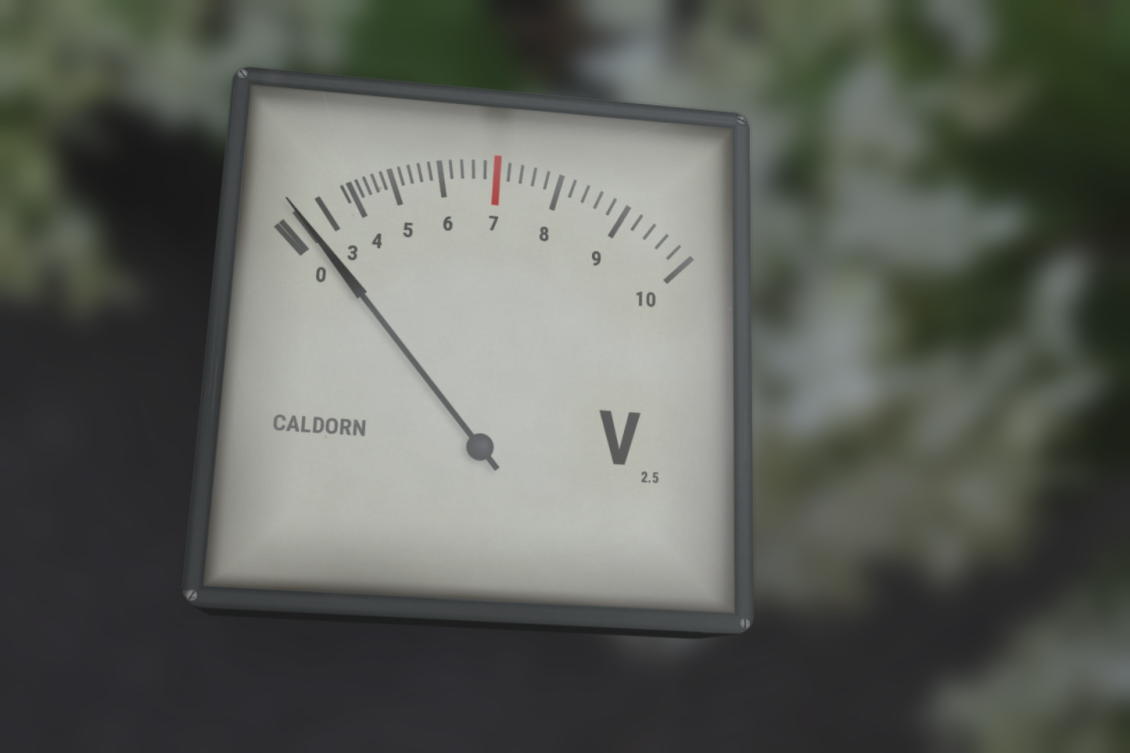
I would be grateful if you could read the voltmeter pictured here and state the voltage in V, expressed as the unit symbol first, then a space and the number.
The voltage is V 2
